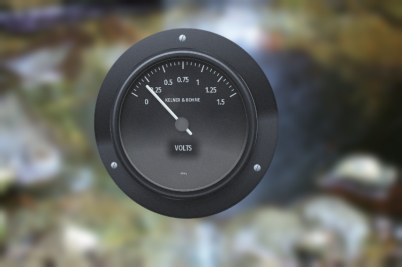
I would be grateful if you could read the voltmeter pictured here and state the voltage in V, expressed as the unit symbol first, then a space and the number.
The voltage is V 0.2
